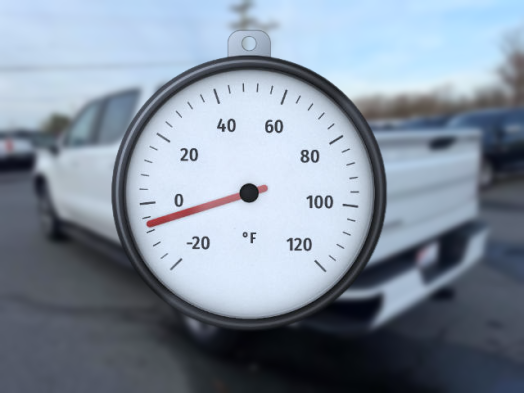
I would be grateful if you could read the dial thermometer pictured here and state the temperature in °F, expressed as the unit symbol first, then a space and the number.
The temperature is °F -6
